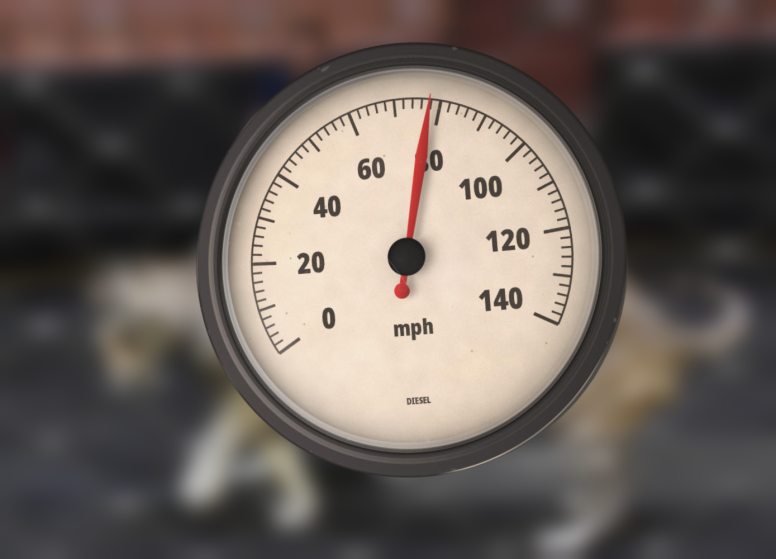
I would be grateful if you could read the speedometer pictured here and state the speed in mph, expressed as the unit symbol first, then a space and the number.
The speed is mph 78
